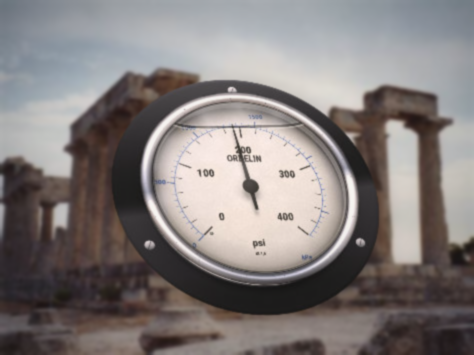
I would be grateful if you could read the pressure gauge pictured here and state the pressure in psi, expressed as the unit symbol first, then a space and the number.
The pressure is psi 190
